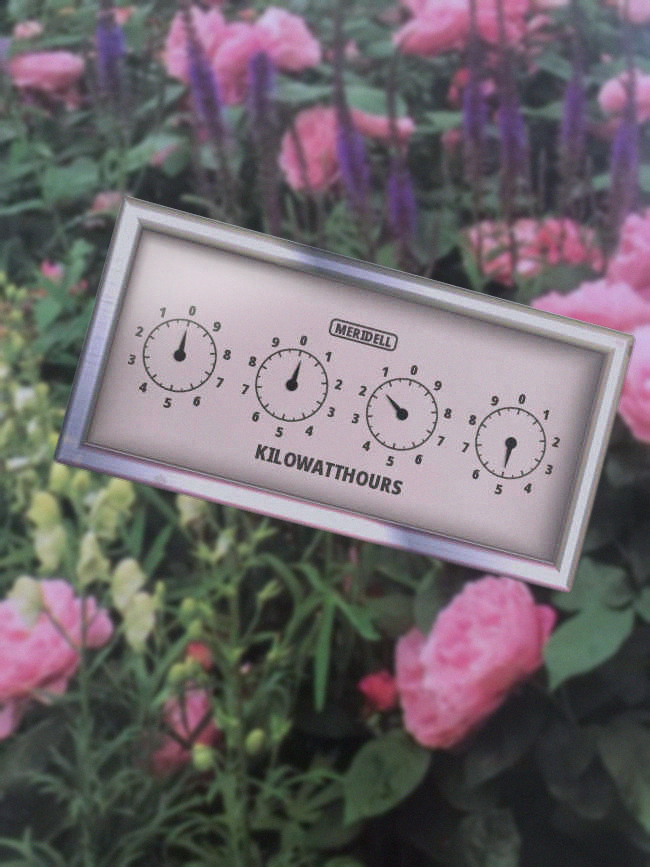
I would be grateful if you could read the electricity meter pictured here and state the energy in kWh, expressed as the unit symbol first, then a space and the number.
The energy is kWh 15
